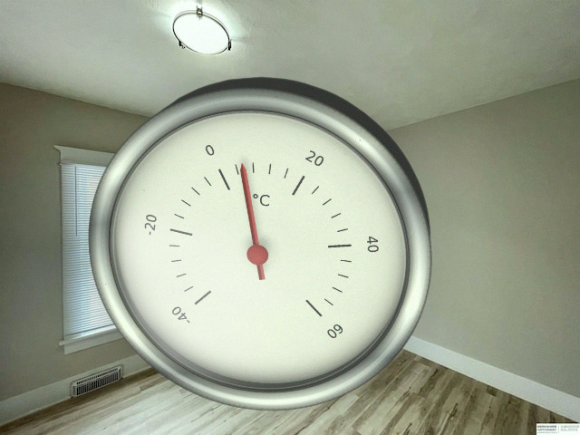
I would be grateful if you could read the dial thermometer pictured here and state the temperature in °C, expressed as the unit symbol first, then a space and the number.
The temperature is °C 6
